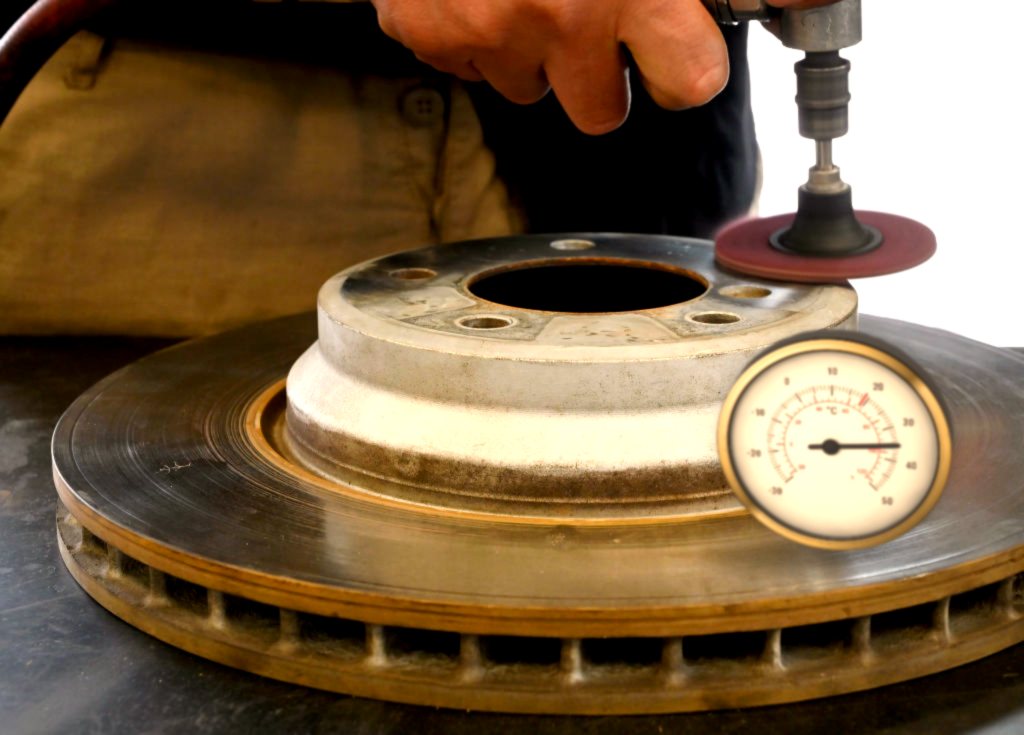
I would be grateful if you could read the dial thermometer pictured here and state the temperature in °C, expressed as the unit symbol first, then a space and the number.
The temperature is °C 35
